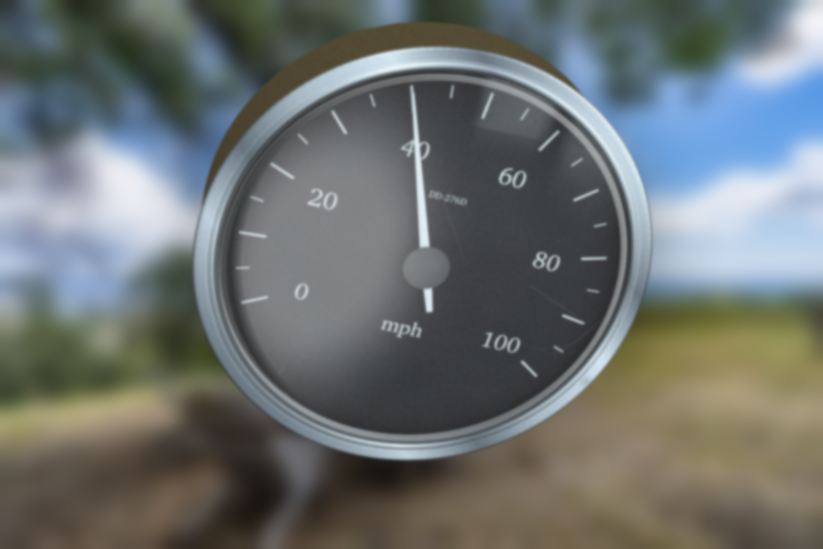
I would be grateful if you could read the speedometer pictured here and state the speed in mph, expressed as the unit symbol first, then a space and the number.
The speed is mph 40
